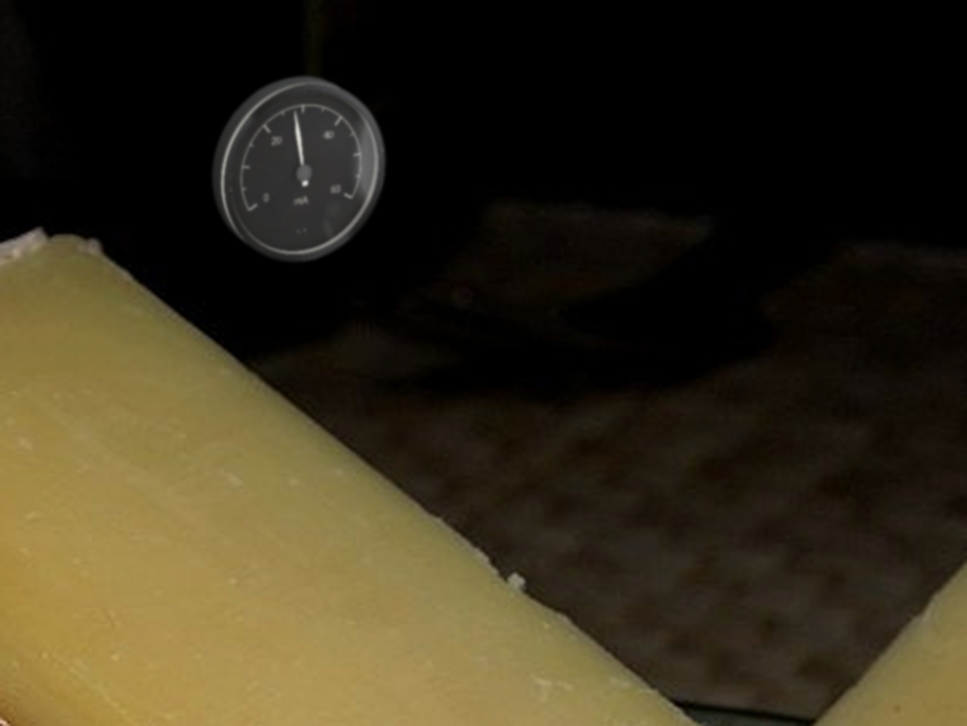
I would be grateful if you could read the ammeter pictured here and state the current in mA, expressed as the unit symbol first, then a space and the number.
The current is mA 27.5
